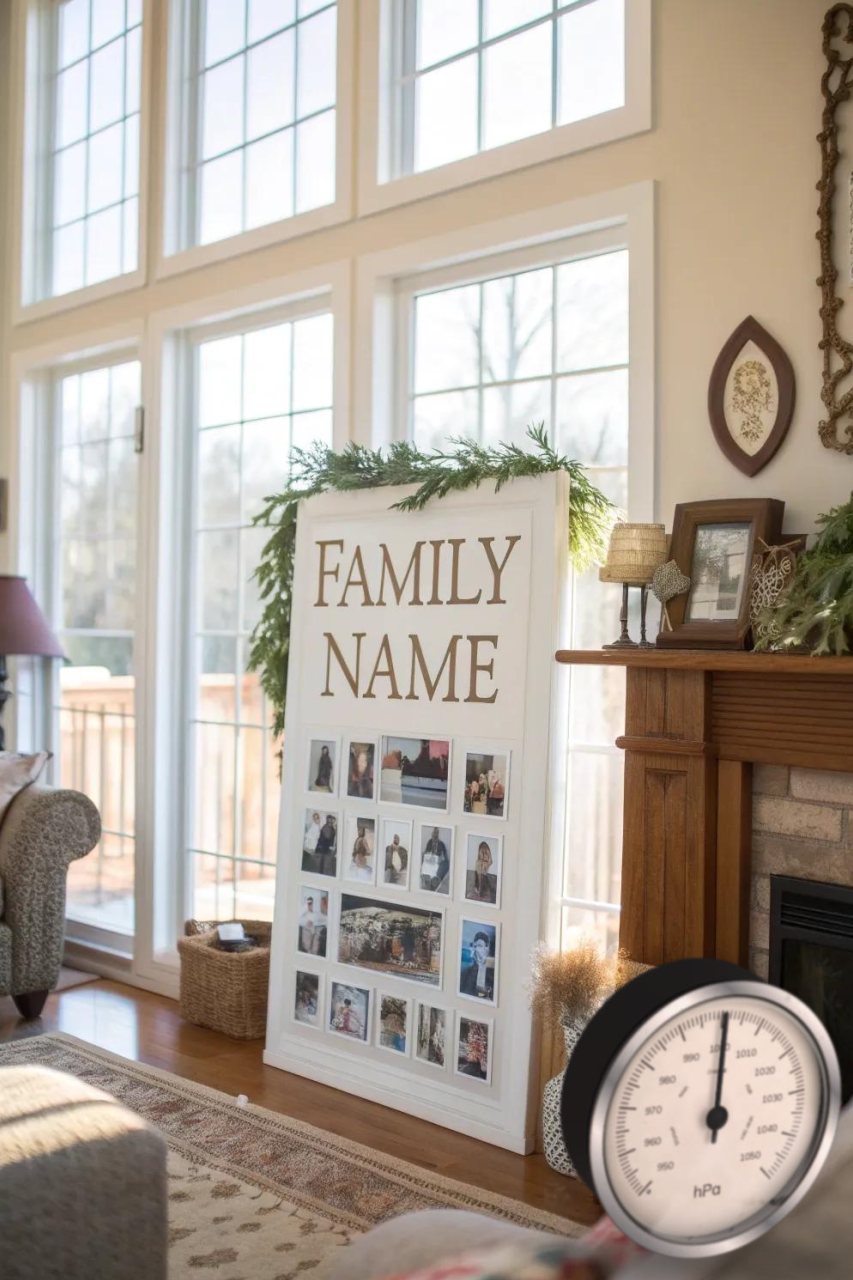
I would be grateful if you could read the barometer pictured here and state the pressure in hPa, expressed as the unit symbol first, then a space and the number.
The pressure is hPa 1000
